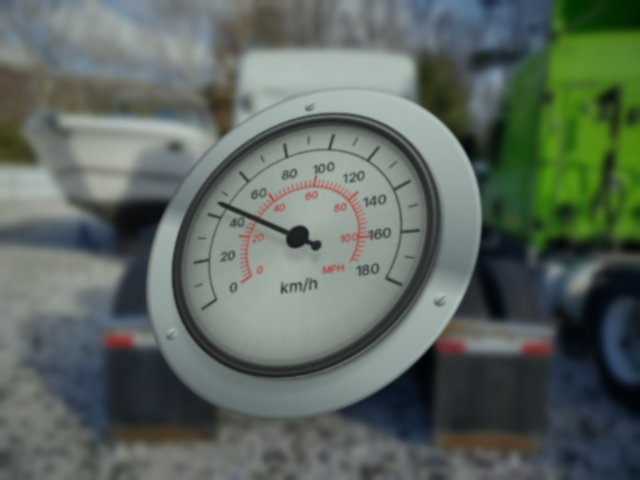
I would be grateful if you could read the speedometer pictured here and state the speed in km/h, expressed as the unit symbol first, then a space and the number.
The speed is km/h 45
